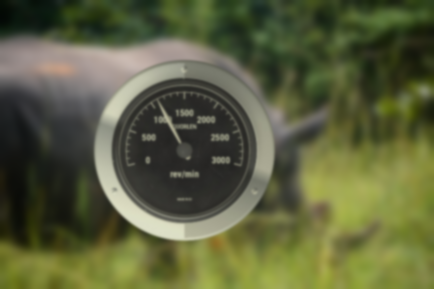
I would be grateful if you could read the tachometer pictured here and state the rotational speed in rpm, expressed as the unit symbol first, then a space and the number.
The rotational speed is rpm 1100
